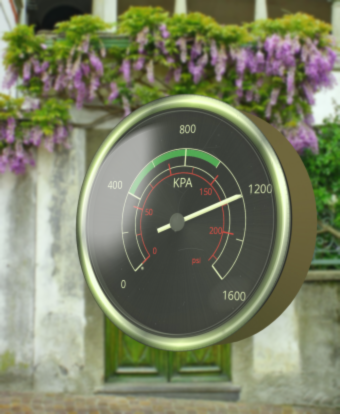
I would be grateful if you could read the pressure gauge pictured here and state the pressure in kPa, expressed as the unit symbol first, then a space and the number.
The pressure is kPa 1200
